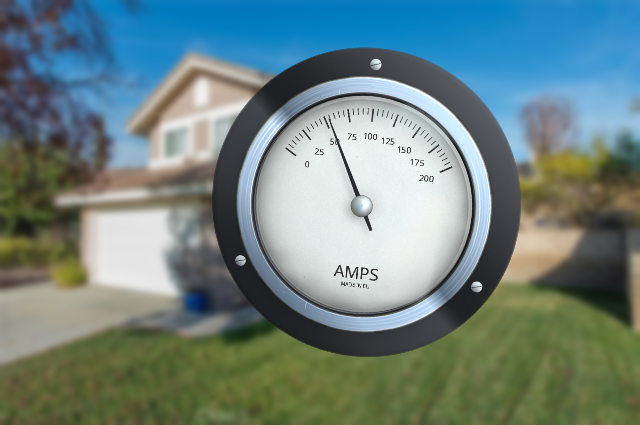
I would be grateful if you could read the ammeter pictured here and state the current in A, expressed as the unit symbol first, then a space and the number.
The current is A 55
